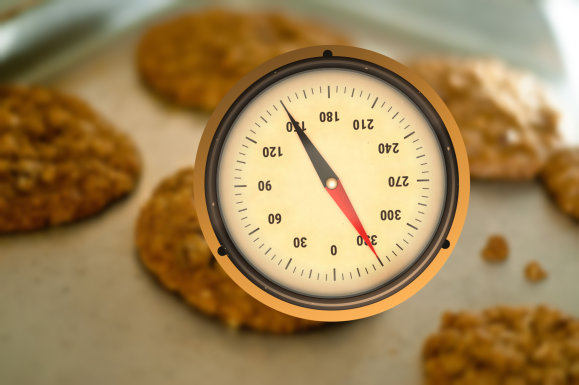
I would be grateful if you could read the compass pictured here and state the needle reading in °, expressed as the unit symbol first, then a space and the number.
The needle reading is ° 330
